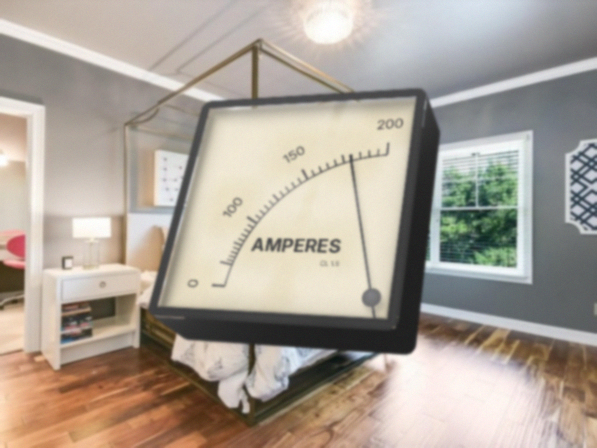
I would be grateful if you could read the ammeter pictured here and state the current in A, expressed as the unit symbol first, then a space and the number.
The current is A 180
